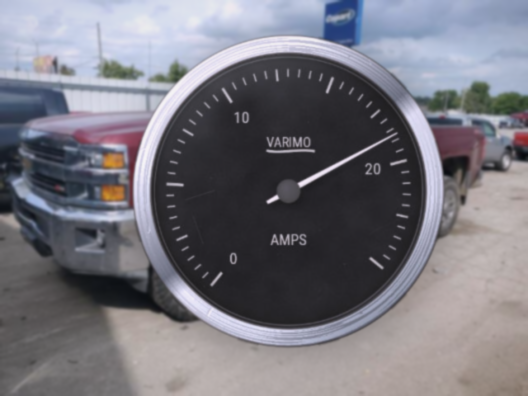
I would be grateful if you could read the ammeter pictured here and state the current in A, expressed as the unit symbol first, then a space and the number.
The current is A 18.75
